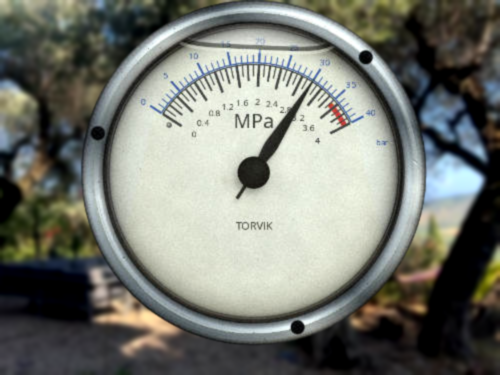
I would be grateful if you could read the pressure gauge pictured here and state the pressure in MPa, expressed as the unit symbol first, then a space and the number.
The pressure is MPa 3
